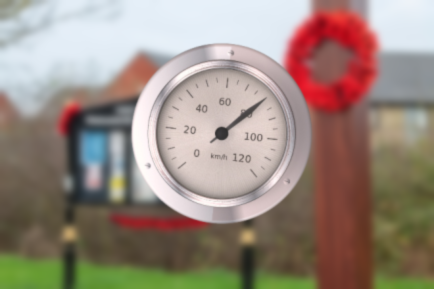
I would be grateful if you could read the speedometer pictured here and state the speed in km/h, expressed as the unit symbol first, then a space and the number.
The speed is km/h 80
